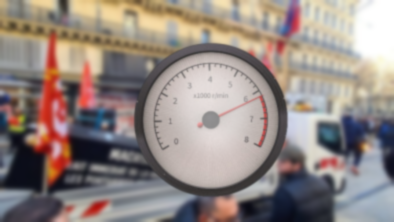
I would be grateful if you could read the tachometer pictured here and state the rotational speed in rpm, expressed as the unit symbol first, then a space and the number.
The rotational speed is rpm 6200
